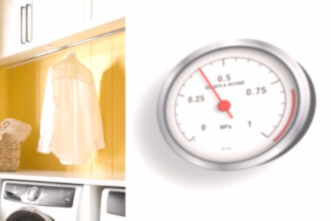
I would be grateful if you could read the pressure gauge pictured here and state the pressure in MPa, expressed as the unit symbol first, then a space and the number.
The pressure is MPa 0.4
